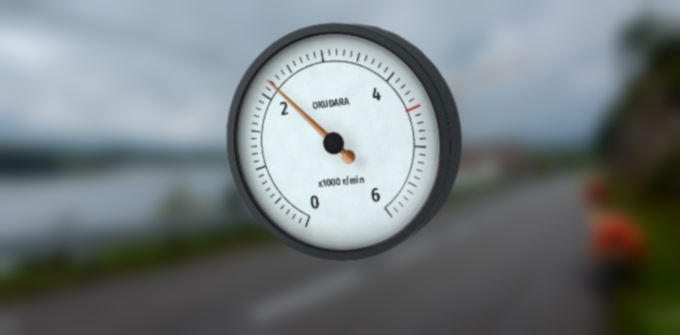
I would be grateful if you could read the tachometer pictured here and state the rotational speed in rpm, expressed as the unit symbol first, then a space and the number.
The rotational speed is rpm 2200
